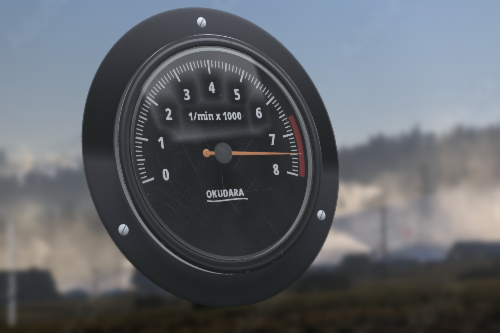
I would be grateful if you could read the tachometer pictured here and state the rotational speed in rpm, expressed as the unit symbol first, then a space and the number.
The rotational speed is rpm 7500
